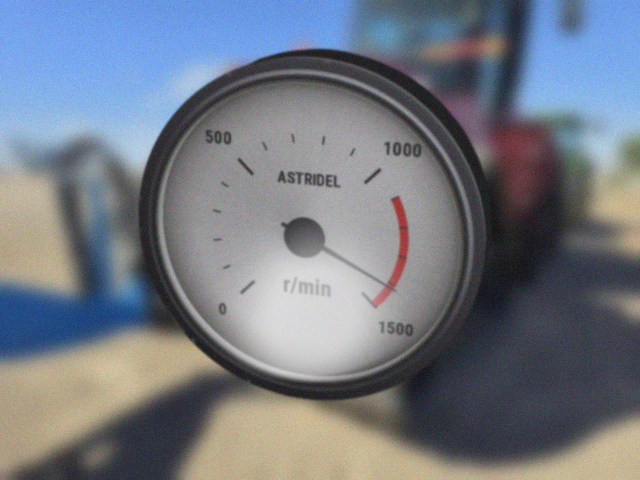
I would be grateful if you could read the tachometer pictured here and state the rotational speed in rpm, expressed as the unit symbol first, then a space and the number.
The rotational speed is rpm 1400
